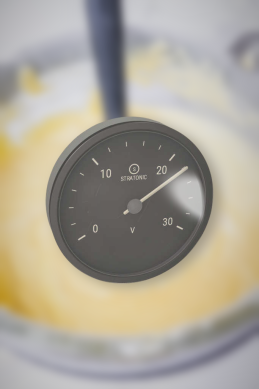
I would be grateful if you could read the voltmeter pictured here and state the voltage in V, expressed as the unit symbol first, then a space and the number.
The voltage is V 22
